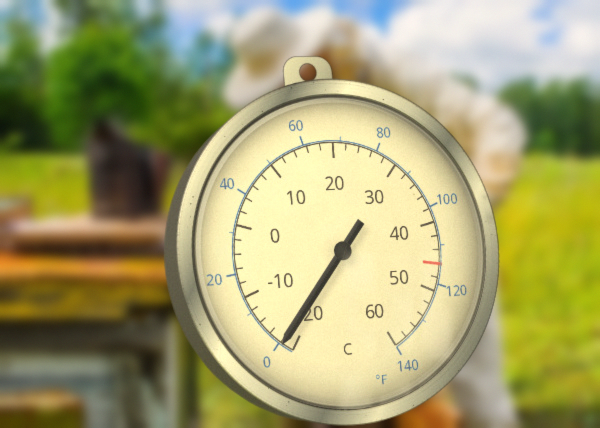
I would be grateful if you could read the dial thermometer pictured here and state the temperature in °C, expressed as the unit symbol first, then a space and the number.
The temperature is °C -18
